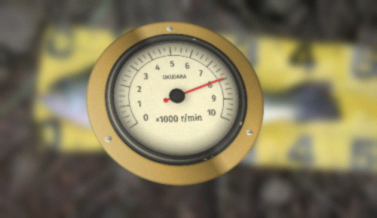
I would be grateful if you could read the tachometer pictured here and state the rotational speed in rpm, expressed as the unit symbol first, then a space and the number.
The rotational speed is rpm 8000
